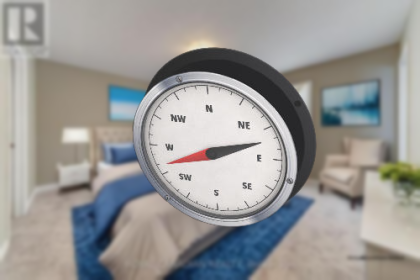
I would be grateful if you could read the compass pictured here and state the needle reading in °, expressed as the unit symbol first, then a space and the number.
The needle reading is ° 250
